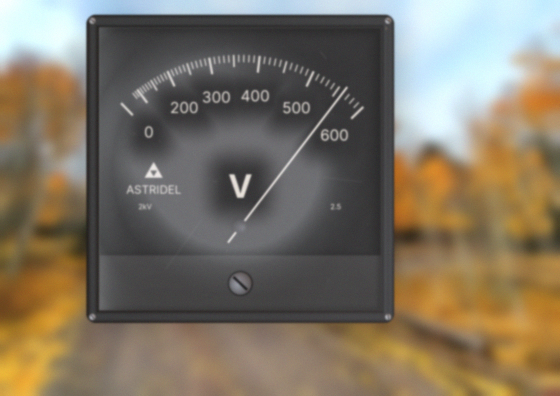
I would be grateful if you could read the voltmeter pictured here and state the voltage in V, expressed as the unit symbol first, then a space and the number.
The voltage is V 560
